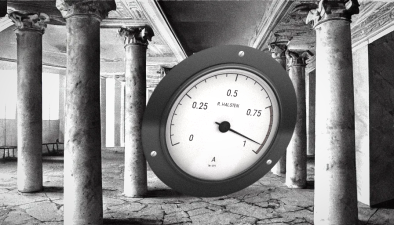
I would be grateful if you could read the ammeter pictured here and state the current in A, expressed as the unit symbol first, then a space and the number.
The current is A 0.95
